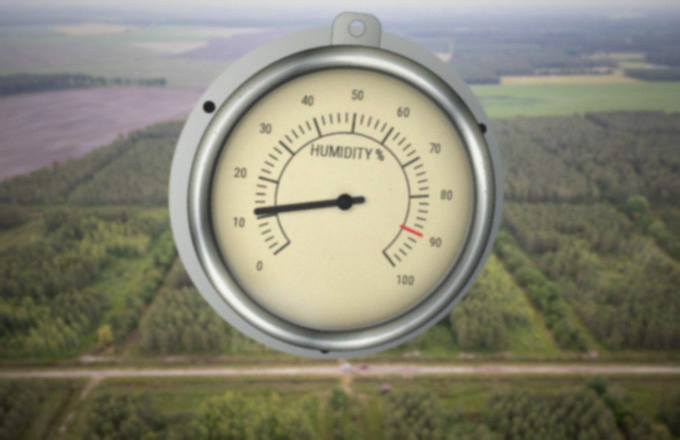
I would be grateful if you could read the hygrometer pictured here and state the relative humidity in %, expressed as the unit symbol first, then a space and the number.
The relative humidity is % 12
